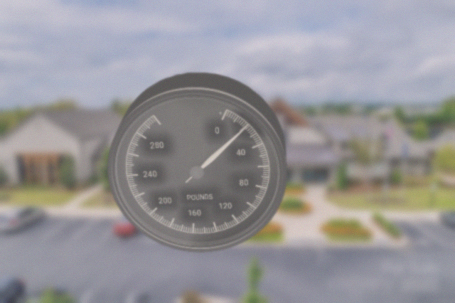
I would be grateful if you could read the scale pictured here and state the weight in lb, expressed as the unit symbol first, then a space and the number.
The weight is lb 20
